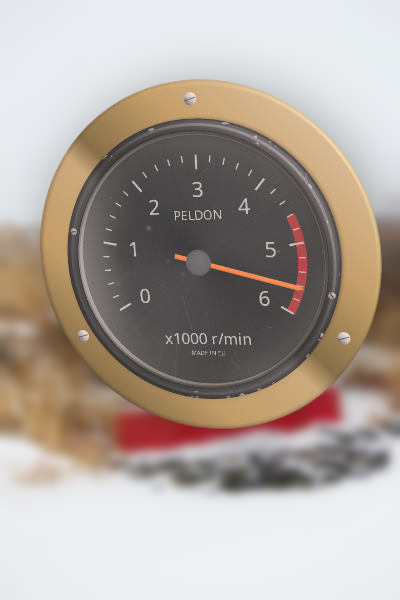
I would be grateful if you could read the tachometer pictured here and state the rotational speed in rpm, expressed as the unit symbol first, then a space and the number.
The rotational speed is rpm 5600
